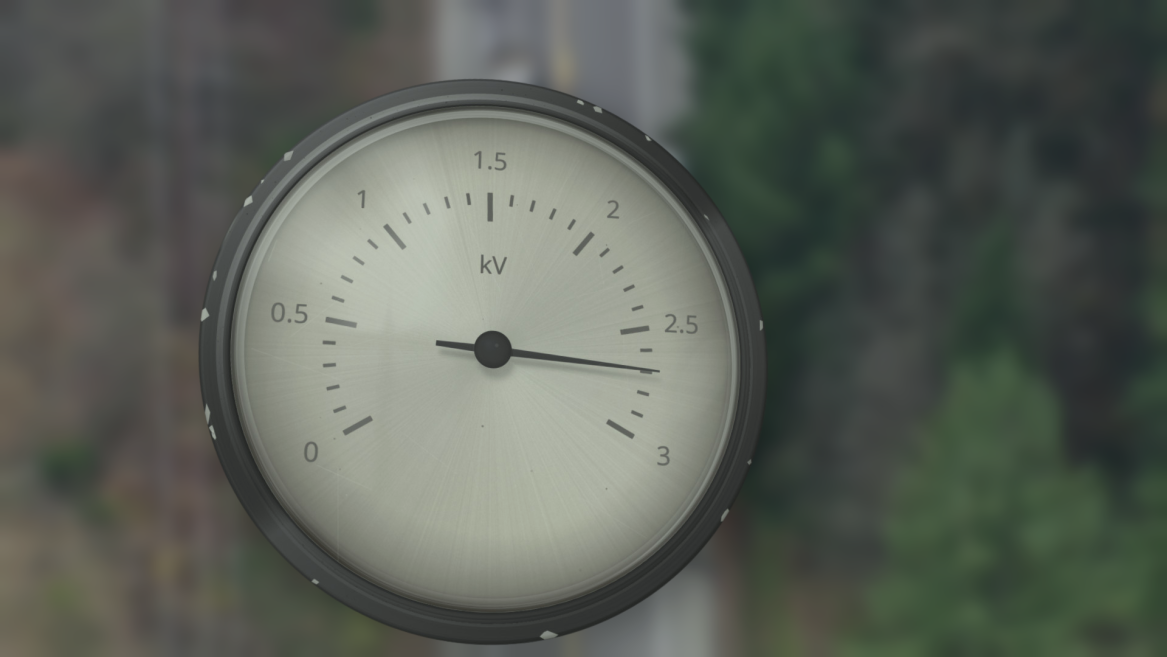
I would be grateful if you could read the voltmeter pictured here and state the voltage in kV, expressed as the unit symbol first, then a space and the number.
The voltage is kV 2.7
